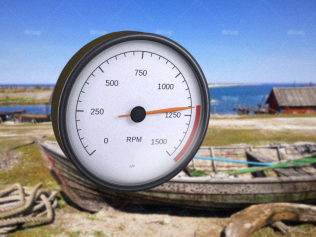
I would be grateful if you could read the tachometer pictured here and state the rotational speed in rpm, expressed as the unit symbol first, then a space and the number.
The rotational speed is rpm 1200
